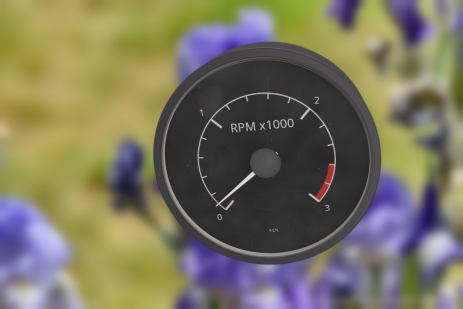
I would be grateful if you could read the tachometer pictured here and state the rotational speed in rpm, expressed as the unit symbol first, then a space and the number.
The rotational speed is rpm 100
